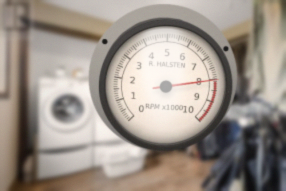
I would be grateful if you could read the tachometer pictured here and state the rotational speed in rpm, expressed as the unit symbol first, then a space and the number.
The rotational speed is rpm 8000
